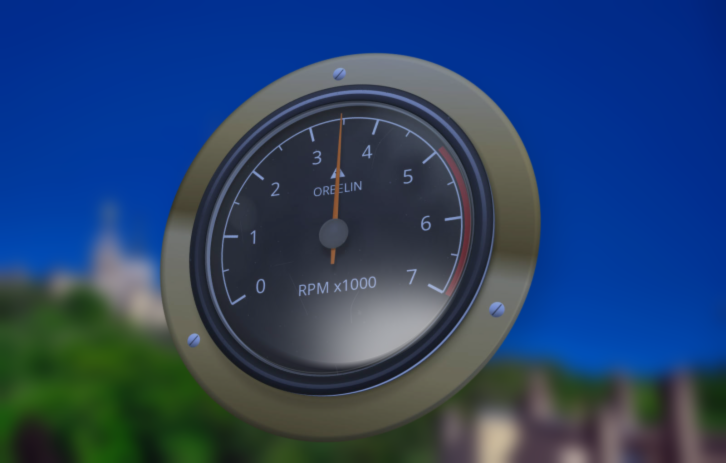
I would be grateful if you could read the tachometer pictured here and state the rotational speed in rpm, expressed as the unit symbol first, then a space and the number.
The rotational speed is rpm 3500
